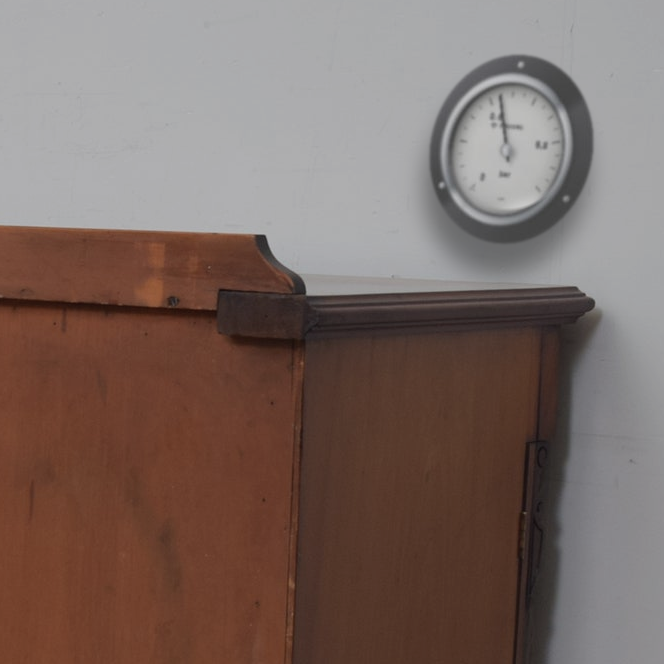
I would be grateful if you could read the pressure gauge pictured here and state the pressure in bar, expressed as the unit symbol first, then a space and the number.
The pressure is bar 0.45
